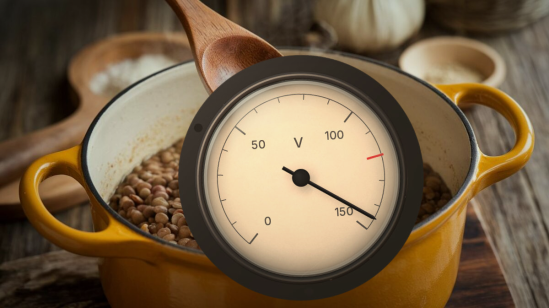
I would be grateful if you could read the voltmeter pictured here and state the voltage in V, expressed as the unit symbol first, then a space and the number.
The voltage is V 145
